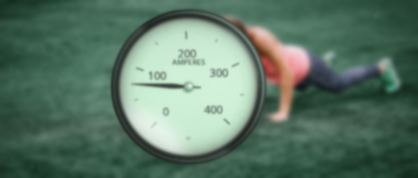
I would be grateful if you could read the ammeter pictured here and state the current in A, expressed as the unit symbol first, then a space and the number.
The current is A 75
